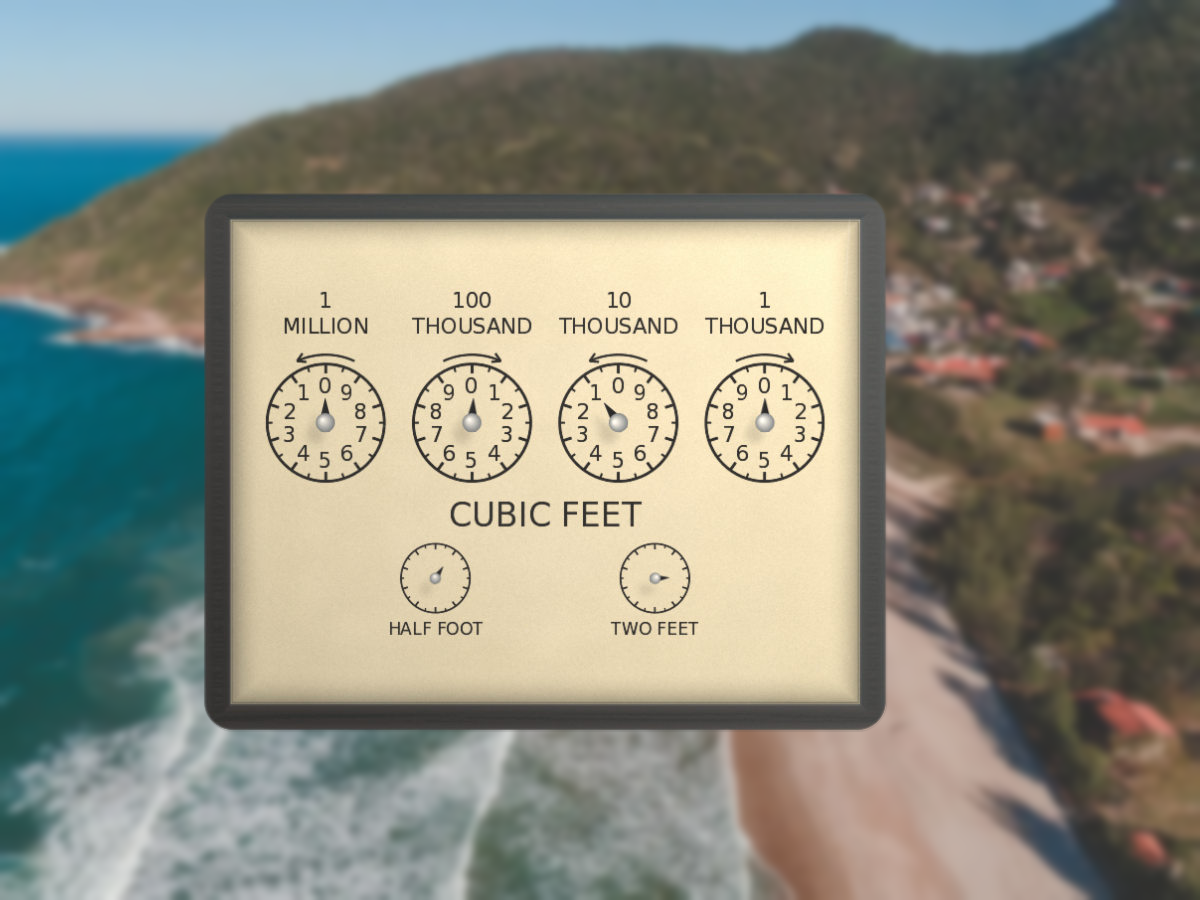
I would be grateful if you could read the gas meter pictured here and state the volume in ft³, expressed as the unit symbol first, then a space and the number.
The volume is ft³ 1000
